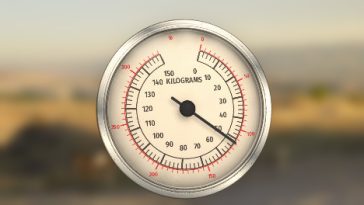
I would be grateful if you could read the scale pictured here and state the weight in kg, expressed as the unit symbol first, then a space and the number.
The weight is kg 52
